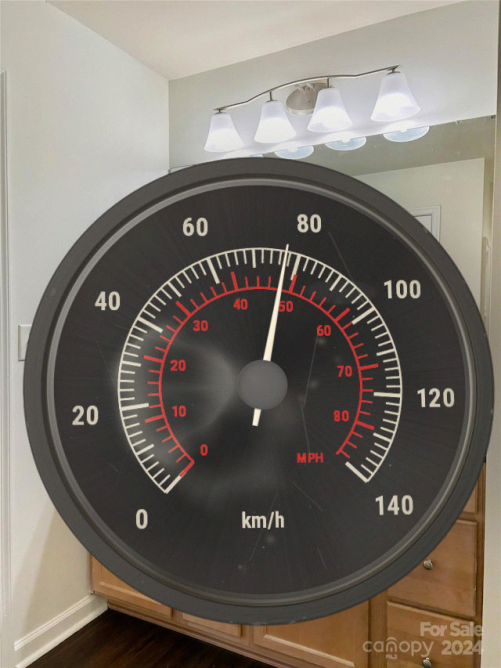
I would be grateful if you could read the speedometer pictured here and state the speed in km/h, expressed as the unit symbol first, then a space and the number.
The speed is km/h 77
